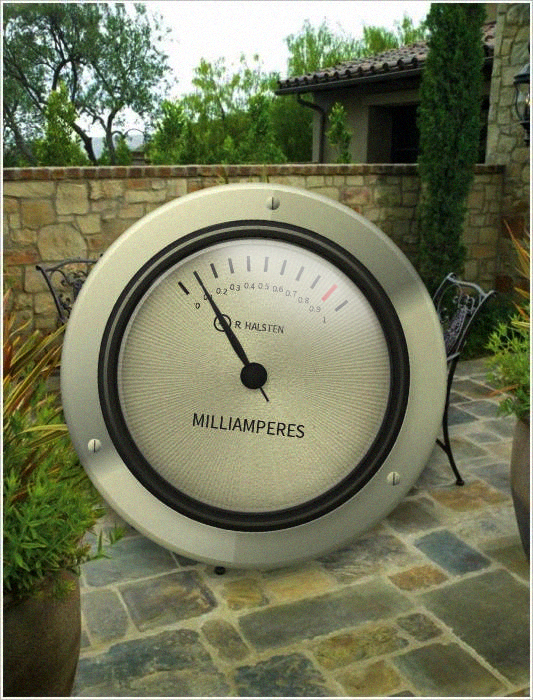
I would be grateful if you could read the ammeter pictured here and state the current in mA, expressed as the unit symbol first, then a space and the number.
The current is mA 0.1
